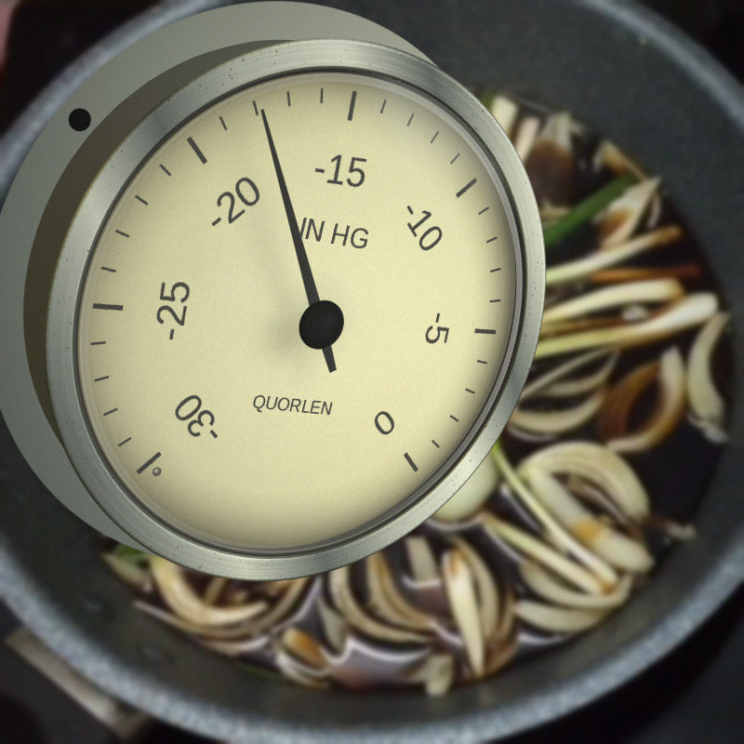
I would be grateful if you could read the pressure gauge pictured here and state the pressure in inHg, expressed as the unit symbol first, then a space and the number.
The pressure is inHg -18
